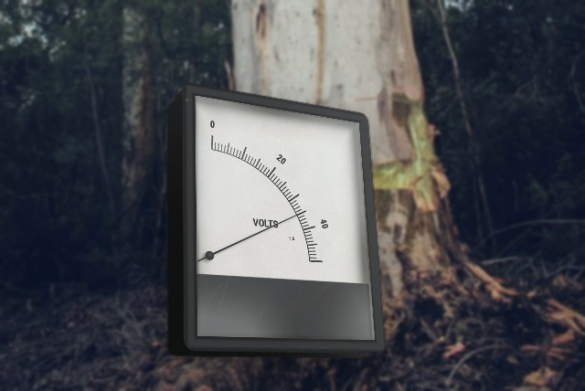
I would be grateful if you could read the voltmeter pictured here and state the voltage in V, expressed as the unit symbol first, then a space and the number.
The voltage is V 35
